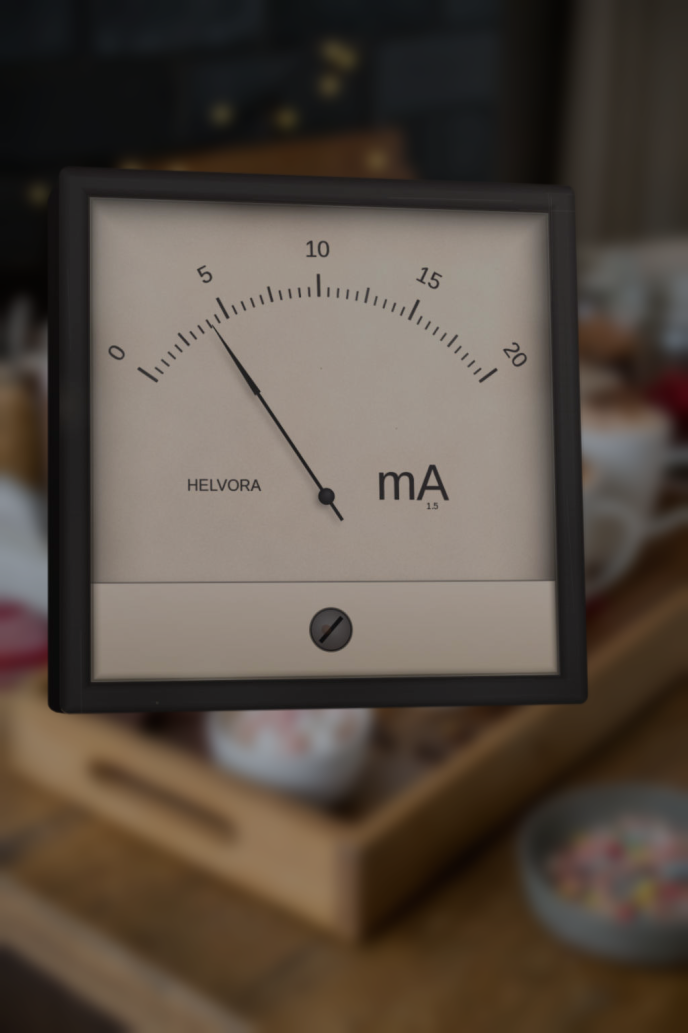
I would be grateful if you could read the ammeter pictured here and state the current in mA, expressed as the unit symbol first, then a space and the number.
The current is mA 4
